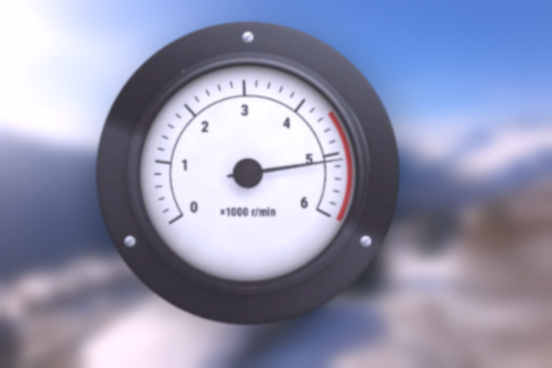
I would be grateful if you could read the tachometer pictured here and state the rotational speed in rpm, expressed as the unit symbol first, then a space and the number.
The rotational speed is rpm 5100
